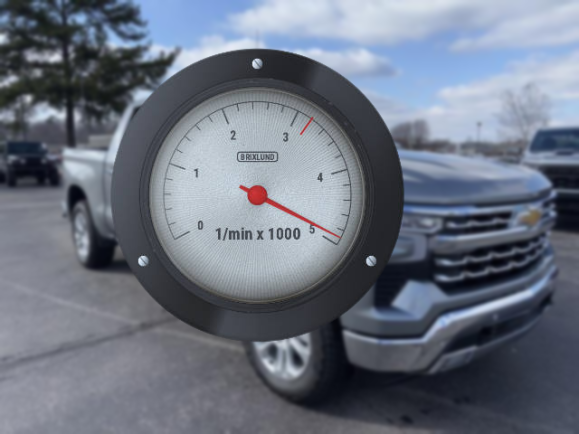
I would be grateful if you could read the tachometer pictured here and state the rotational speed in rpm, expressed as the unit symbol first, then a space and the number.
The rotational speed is rpm 4900
